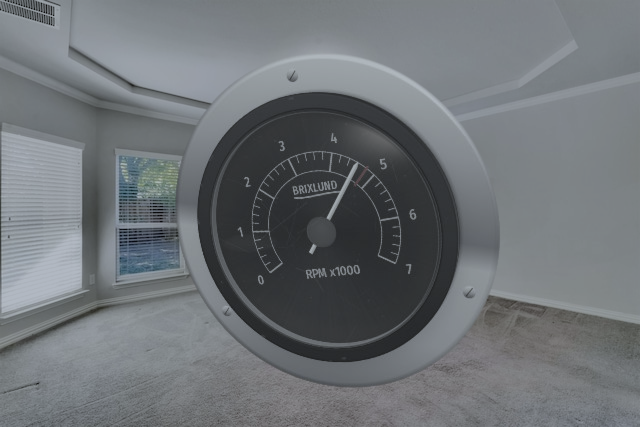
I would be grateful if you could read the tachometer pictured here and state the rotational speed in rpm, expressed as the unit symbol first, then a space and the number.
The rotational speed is rpm 4600
